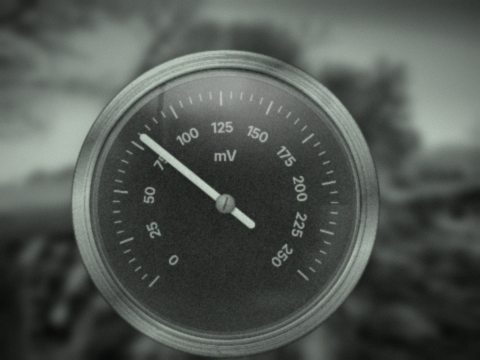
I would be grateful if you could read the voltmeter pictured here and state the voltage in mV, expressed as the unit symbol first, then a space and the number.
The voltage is mV 80
